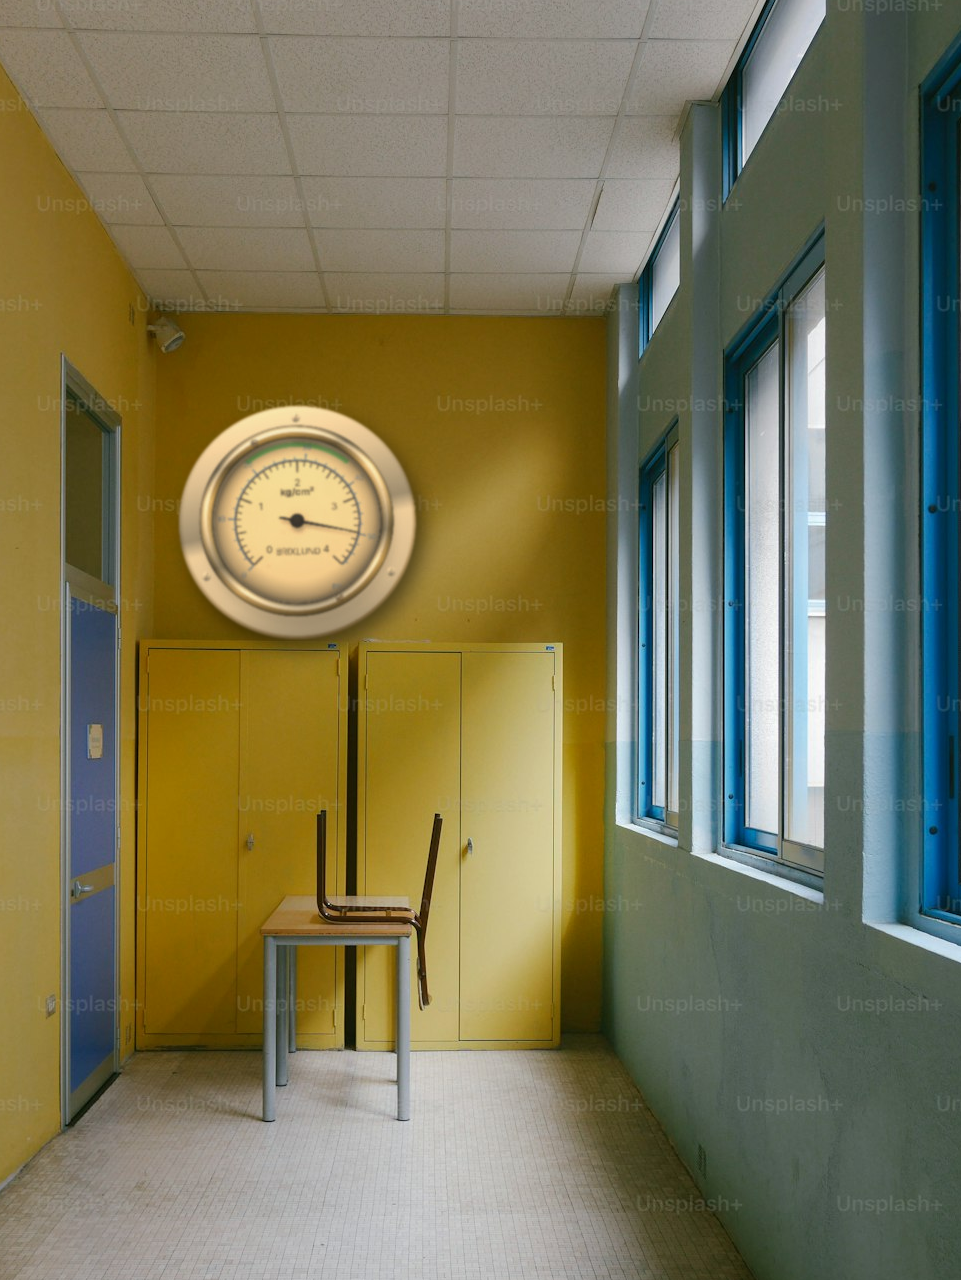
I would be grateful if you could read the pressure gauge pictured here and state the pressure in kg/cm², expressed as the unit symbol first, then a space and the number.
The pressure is kg/cm² 3.5
